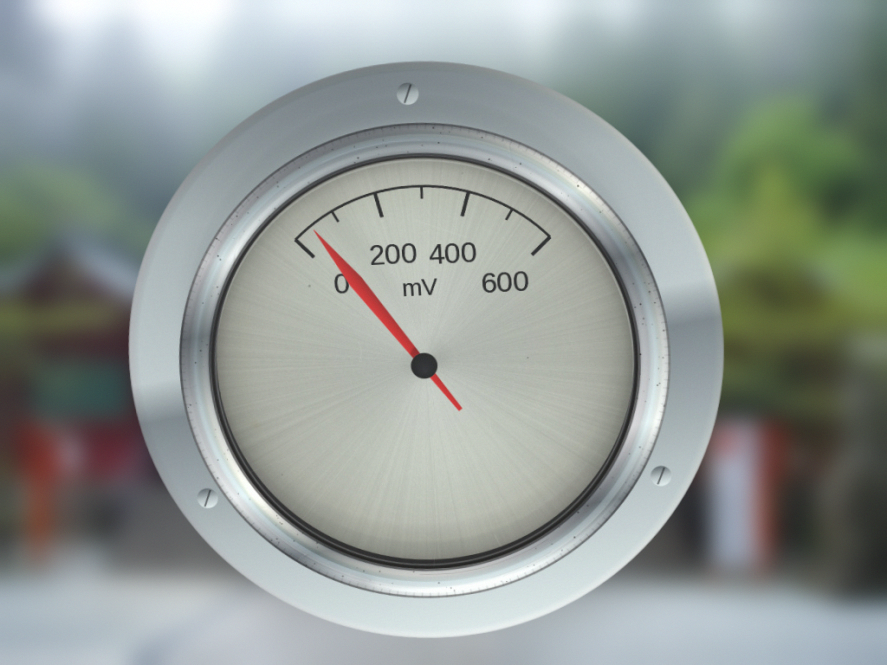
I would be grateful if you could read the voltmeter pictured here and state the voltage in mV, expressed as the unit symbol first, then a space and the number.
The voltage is mV 50
